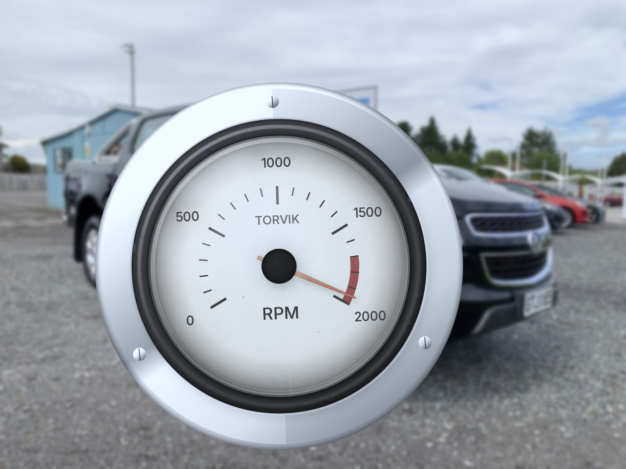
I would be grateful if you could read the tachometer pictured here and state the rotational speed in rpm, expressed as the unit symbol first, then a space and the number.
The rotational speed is rpm 1950
